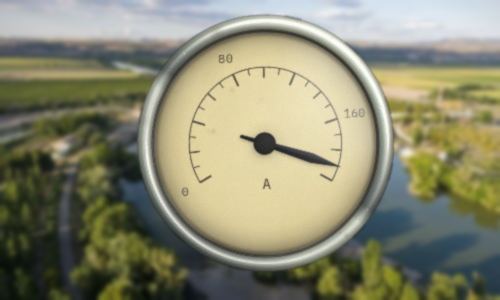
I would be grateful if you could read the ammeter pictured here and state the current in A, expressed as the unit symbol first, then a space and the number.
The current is A 190
